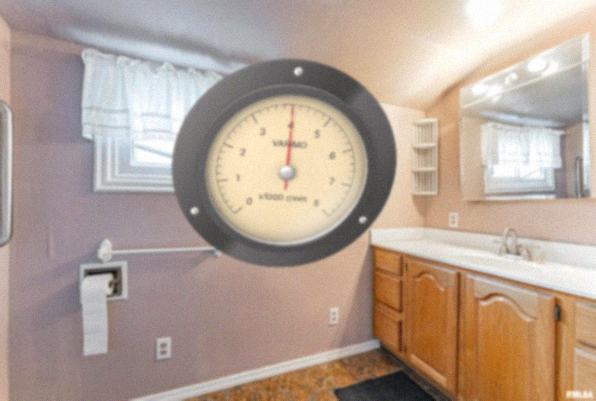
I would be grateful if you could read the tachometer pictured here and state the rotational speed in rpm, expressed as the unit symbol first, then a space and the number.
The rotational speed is rpm 4000
